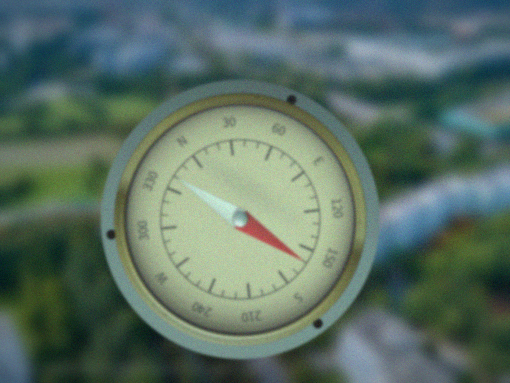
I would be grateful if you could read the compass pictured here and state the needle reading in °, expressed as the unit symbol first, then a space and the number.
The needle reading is ° 160
